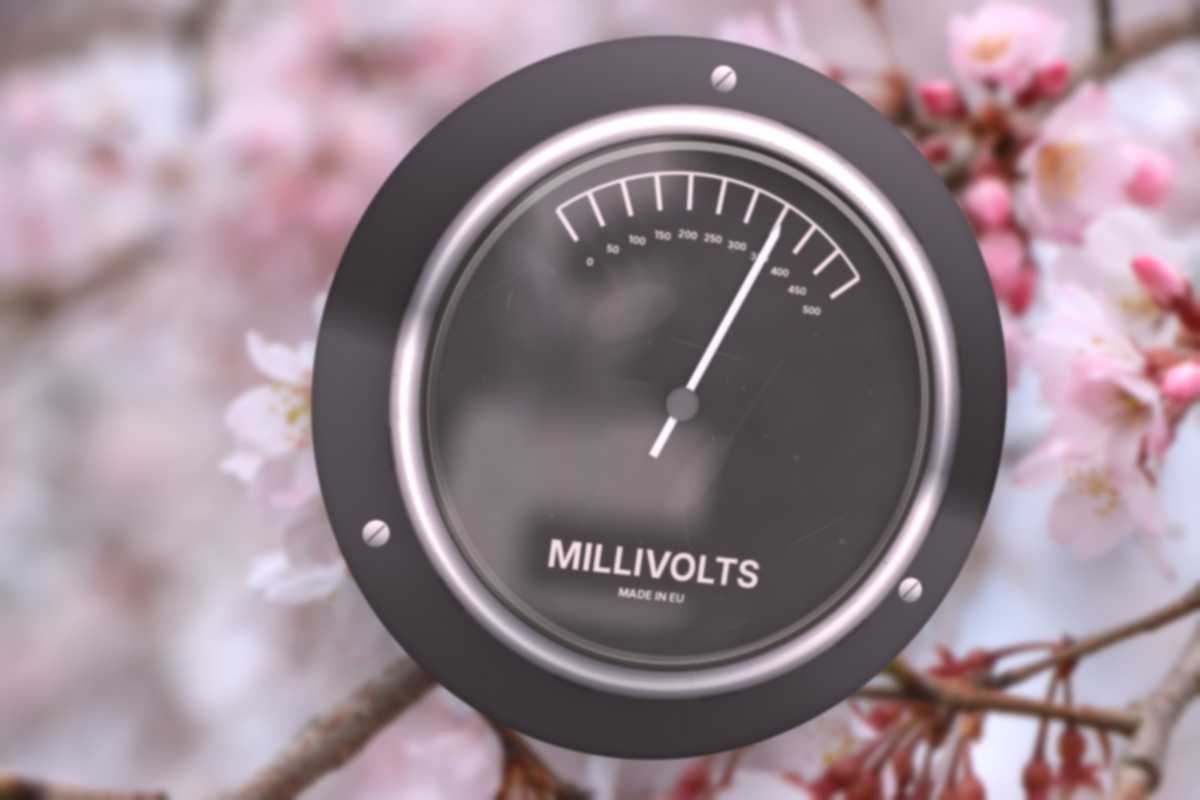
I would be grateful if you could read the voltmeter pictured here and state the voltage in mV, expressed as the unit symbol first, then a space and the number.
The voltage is mV 350
